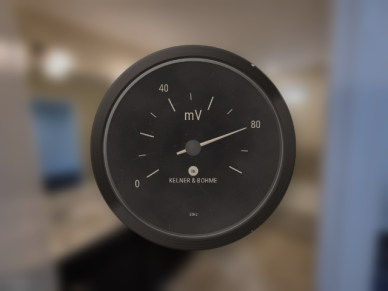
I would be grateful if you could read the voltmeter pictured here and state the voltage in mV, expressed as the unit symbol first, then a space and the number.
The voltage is mV 80
